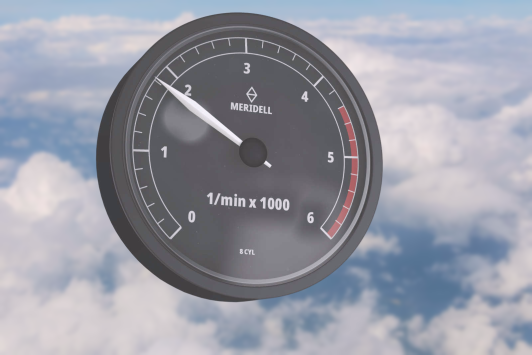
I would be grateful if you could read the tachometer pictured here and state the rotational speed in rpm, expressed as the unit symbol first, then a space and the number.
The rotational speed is rpm 1800
